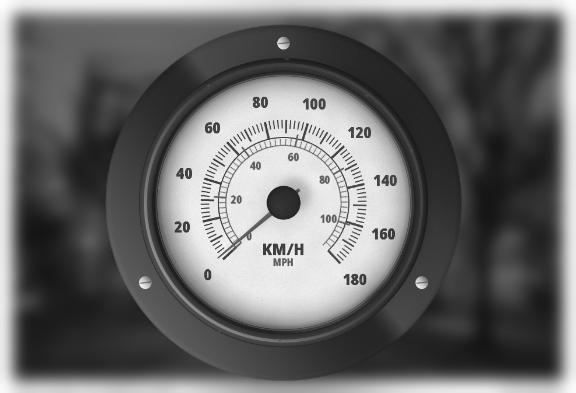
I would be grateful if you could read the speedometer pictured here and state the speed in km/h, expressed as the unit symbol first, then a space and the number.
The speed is km/h 2
